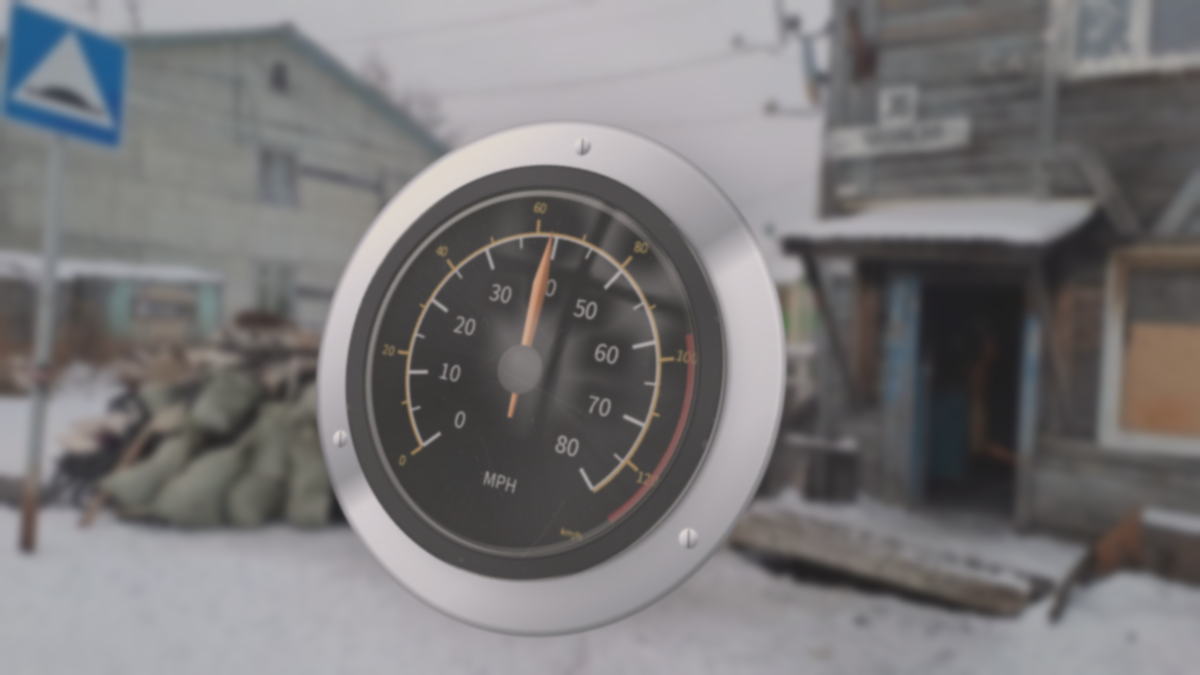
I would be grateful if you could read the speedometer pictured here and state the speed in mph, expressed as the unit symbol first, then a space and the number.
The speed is mph 40
